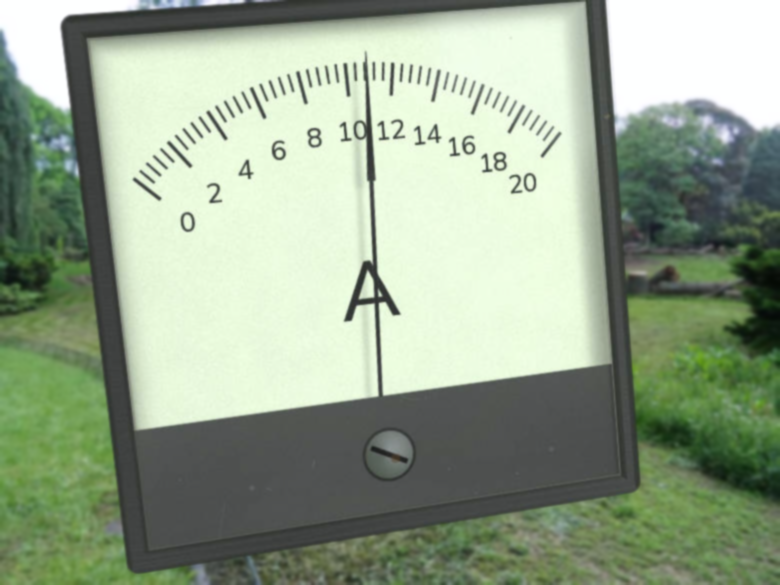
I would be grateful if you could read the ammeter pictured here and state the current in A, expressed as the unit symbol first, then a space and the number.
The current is A 10.8
